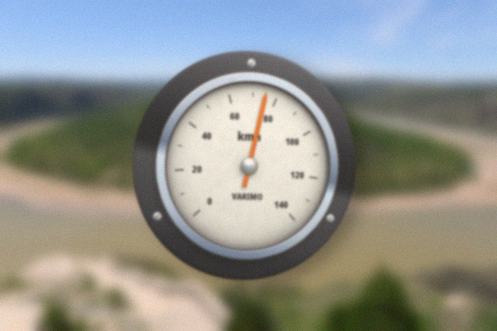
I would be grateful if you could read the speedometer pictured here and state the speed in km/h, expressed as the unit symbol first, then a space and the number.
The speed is km/h 75
